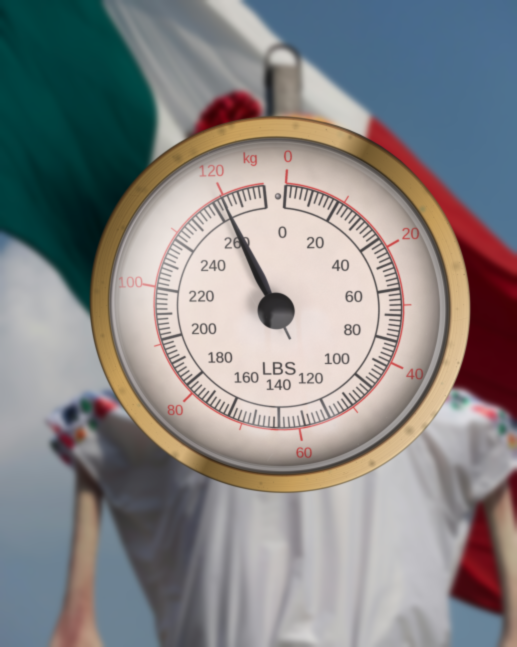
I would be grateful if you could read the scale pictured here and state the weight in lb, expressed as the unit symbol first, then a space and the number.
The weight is lb 264
